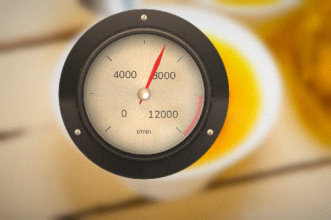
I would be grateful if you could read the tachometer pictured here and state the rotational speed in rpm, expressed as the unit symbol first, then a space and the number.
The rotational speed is rpm 7000
